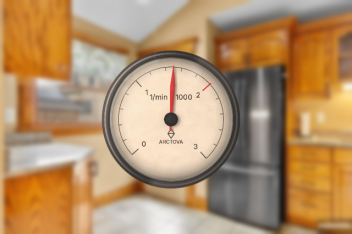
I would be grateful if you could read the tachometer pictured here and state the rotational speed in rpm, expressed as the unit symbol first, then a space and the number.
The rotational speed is rpm 1500
